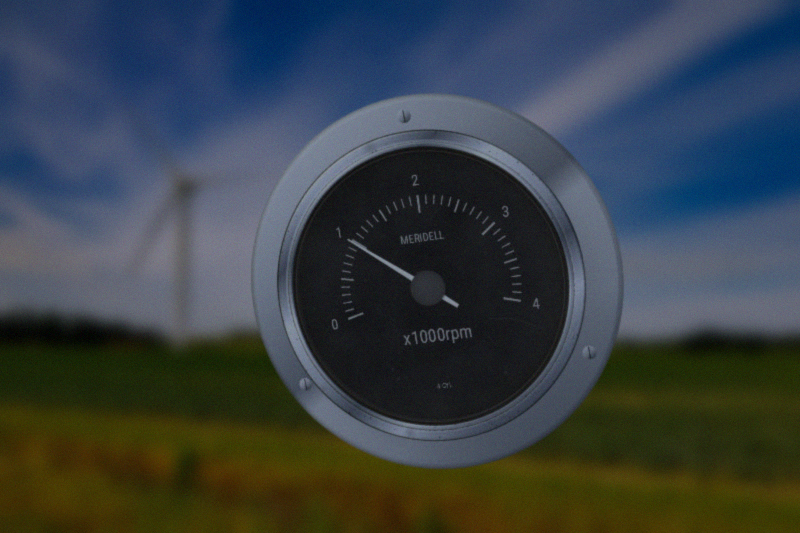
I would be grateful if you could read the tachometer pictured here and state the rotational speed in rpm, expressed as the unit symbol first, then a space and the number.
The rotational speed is rpm 1000
